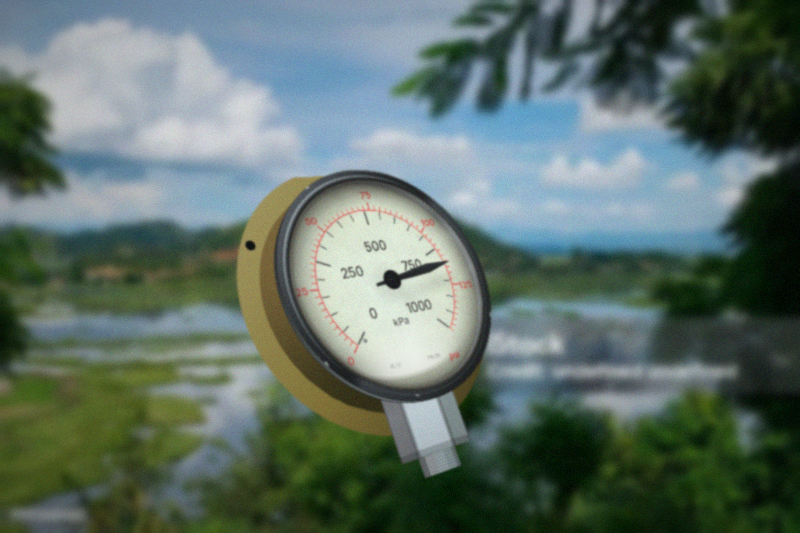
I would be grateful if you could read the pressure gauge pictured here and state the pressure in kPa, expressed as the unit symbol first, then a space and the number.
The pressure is kPa 800
